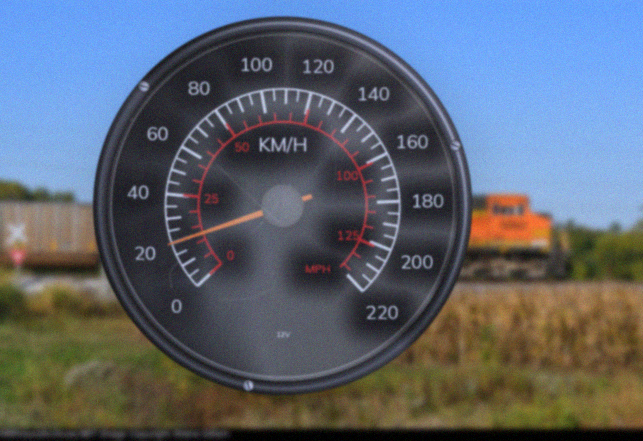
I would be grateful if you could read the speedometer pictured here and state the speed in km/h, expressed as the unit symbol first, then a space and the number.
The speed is km/h 20
